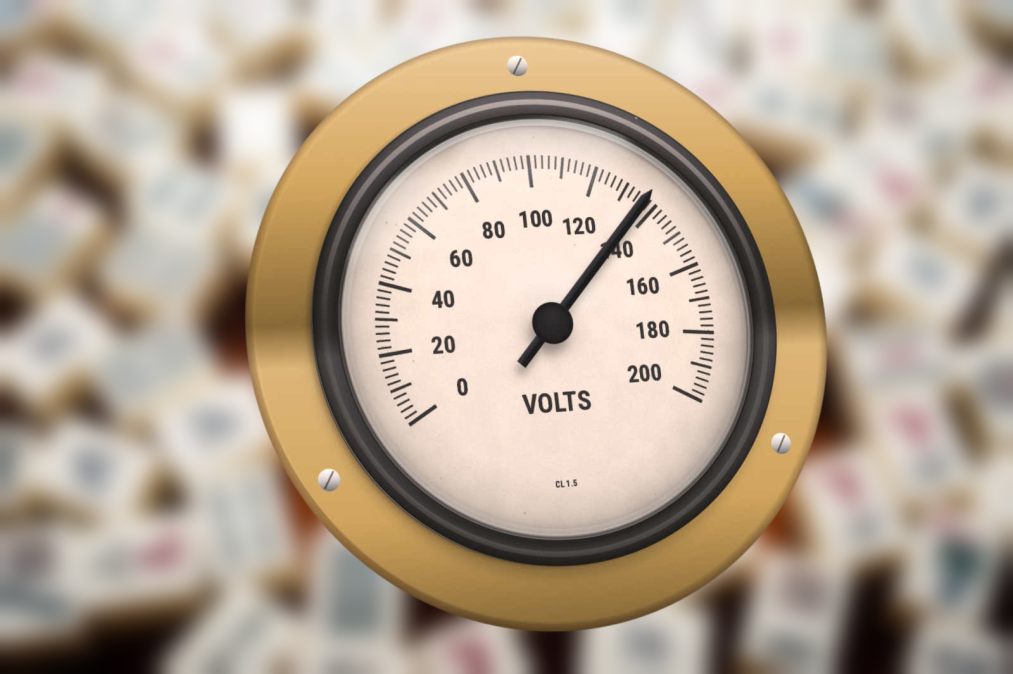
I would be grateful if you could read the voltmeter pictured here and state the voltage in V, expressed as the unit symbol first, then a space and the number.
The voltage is V 136
